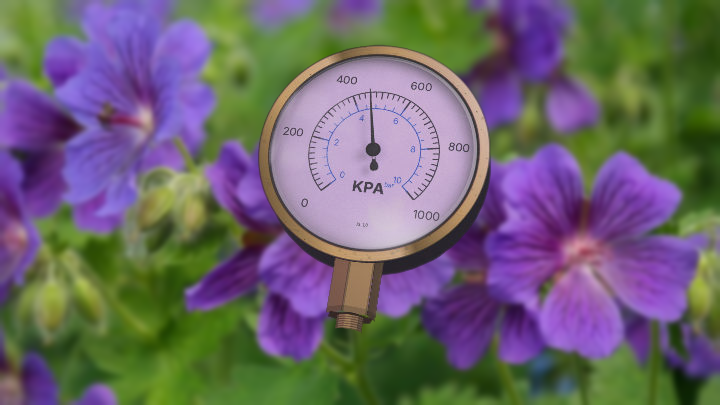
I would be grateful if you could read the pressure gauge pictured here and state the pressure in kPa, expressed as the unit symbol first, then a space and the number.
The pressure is kPa 460
